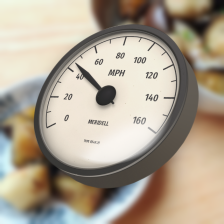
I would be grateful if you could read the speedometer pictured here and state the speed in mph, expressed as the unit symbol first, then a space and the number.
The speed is mph 45
